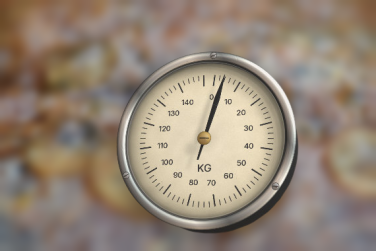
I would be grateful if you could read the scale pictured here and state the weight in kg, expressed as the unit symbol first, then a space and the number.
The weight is kg 4
